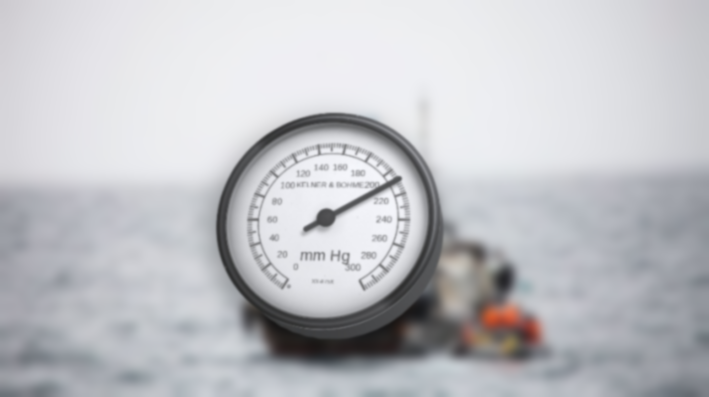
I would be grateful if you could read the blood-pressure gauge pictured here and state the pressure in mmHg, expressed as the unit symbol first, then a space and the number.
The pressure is mmHg 210
